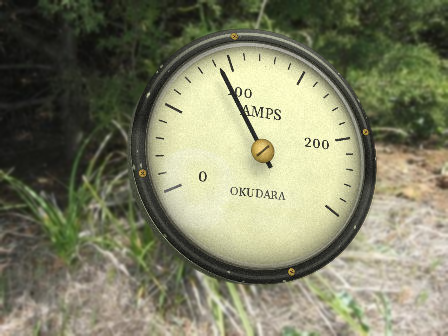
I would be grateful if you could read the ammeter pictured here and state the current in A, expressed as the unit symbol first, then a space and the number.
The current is A 90
